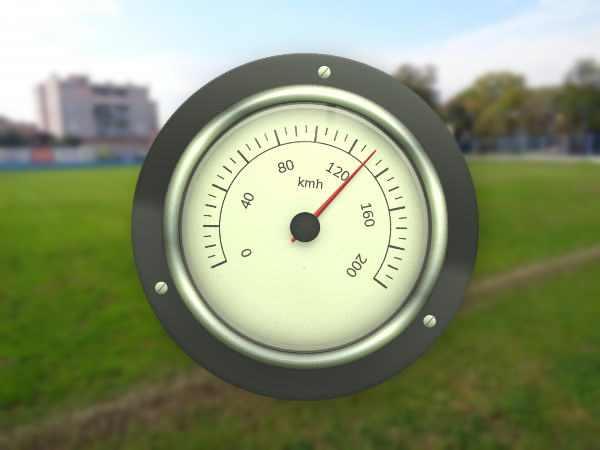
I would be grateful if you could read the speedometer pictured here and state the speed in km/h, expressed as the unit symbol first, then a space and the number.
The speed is km/h 130
